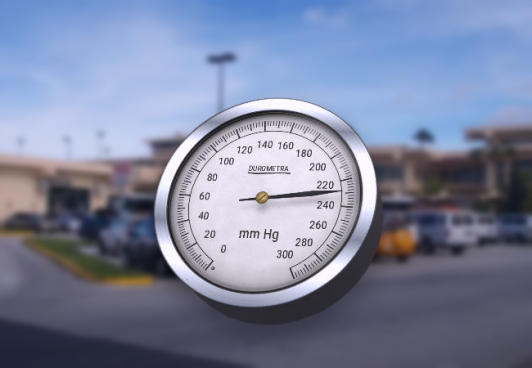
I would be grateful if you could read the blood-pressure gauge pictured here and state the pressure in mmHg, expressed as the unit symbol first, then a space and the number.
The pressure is mmHg 230
